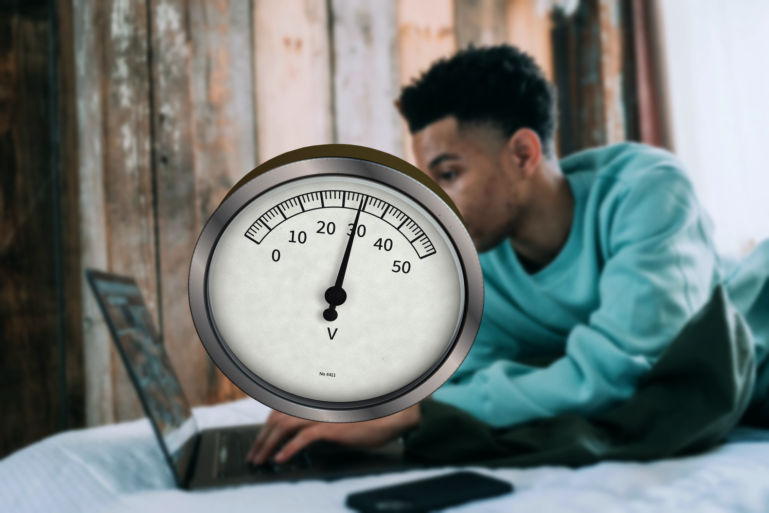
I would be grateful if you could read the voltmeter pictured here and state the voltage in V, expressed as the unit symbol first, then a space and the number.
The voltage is V 29
